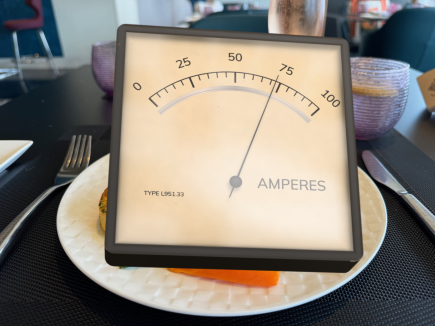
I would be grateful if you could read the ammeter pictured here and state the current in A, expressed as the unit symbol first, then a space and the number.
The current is A 72.5
